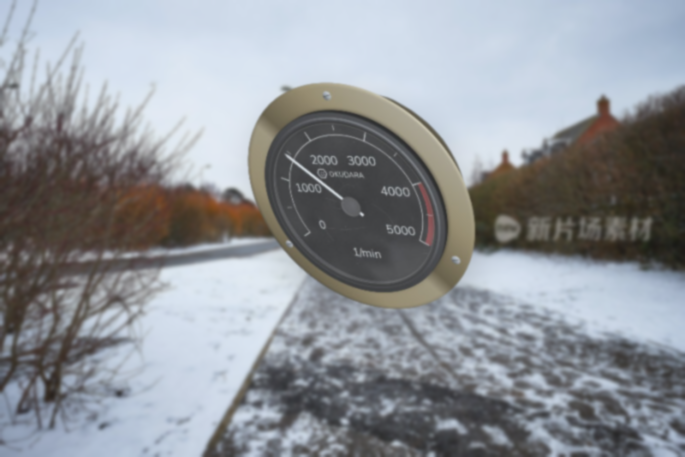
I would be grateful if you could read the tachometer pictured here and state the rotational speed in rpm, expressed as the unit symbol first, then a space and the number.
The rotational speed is rpm 1500
